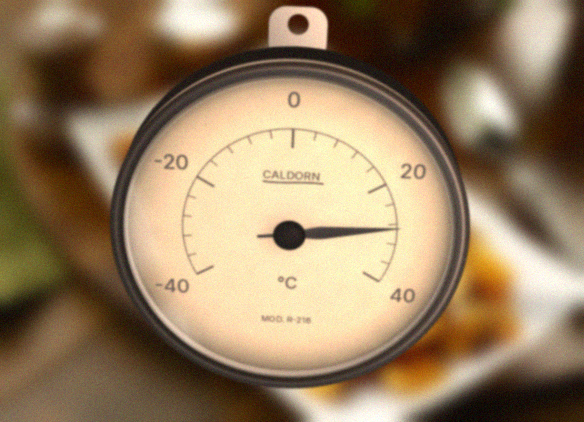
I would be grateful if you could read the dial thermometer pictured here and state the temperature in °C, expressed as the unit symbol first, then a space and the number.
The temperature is °C 28
